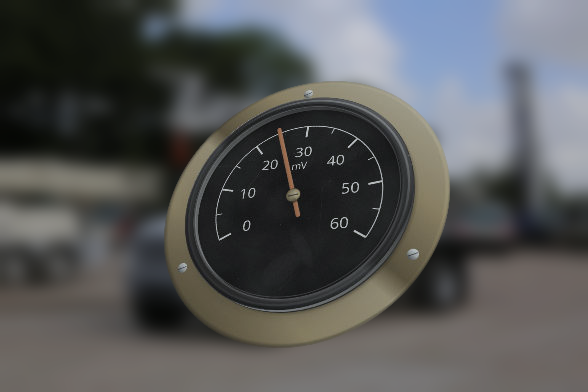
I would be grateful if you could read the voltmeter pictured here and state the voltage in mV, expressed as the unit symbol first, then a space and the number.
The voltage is mV 25
